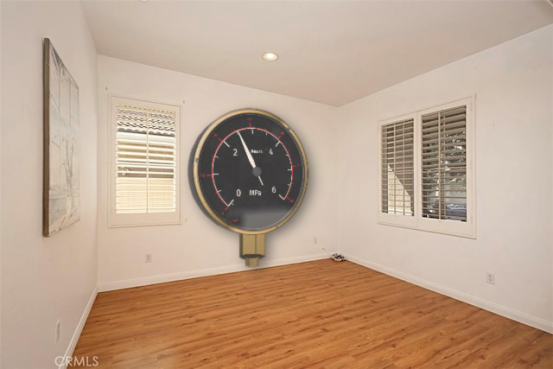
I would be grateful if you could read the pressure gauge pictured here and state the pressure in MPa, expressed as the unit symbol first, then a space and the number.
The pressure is MPa 2.5
